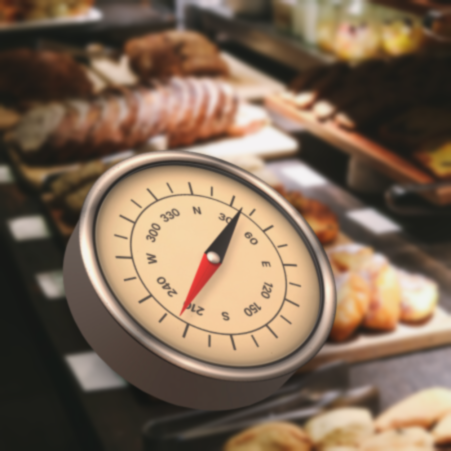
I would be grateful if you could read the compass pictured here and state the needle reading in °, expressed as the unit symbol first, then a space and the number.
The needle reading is ° 217.5
